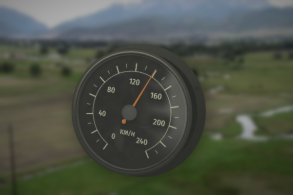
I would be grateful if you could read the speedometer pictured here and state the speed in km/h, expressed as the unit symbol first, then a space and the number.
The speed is km/h 140
